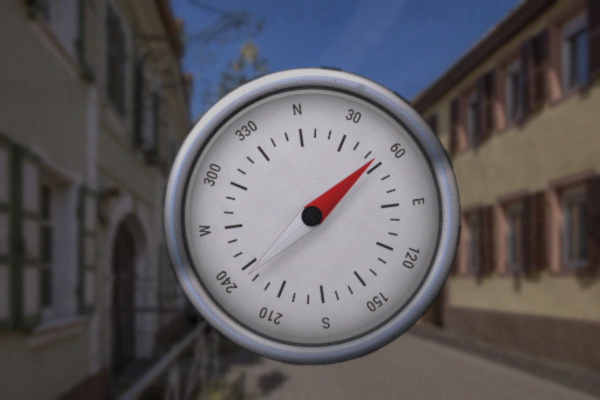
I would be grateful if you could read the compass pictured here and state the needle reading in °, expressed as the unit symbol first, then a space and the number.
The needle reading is ° 55
